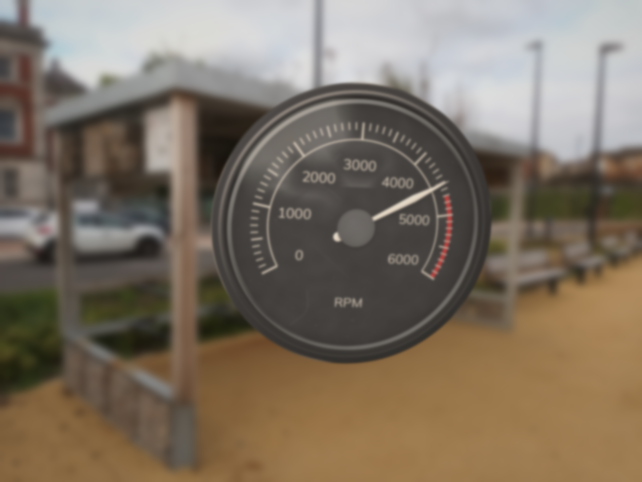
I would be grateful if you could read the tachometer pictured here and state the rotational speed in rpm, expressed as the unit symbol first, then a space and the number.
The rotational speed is rpm 4500
